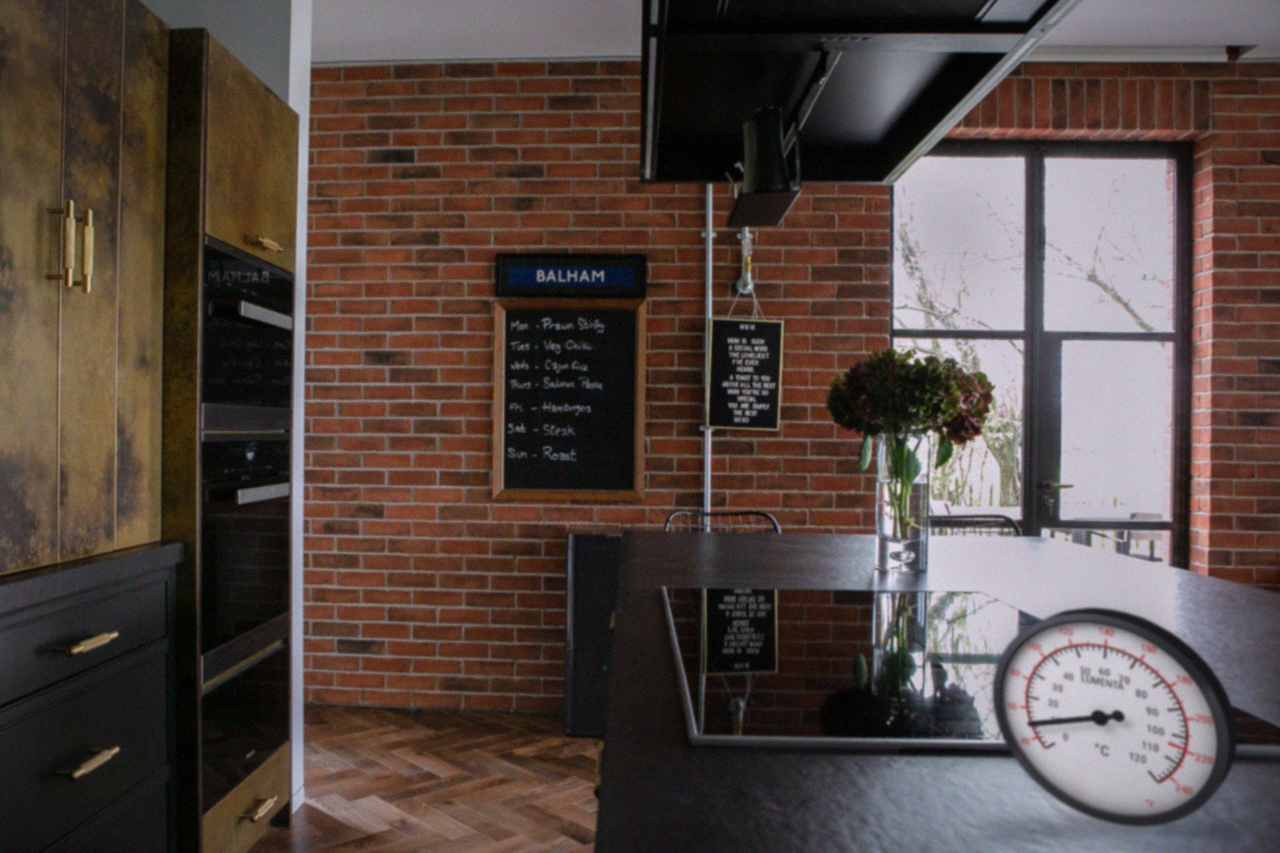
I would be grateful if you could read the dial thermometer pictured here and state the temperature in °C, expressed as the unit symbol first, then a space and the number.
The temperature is °C 10
